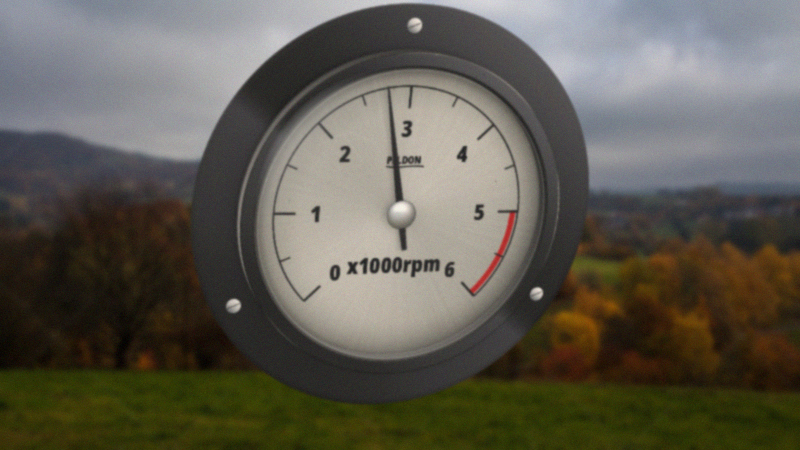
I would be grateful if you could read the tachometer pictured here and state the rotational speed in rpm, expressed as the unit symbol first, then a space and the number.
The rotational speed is rpm 2750
